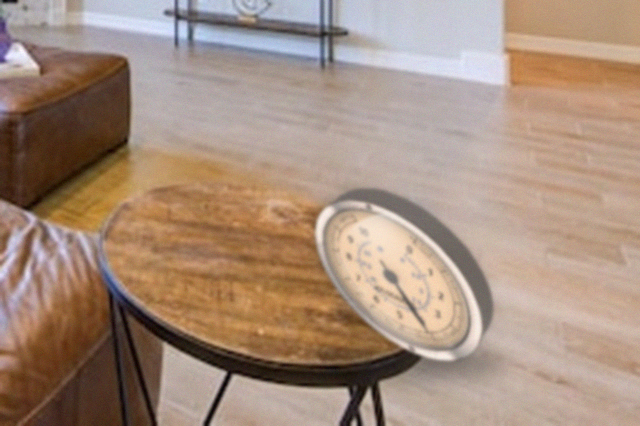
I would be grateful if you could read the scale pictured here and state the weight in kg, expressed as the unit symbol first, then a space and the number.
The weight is kg 4
